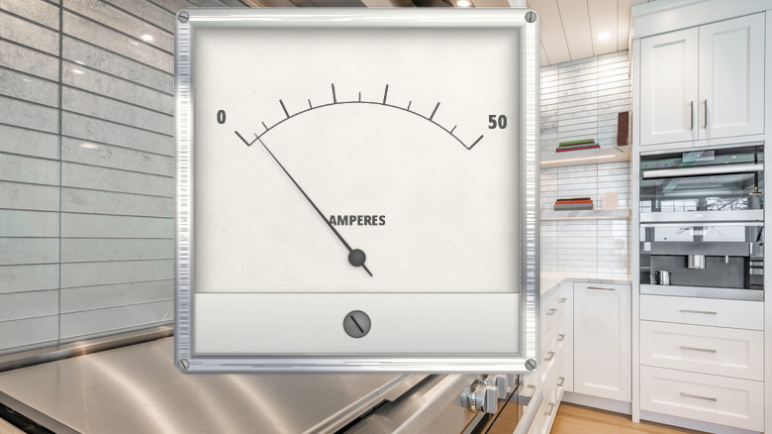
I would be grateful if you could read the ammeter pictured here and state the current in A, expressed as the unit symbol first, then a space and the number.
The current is A 2.5
